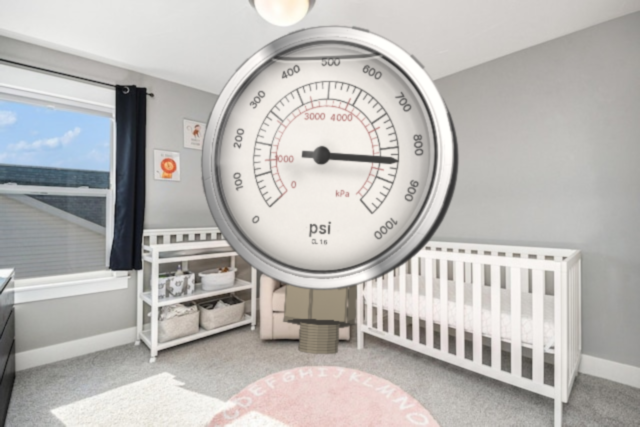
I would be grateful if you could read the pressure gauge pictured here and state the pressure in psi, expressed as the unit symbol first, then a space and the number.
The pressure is psi 840
